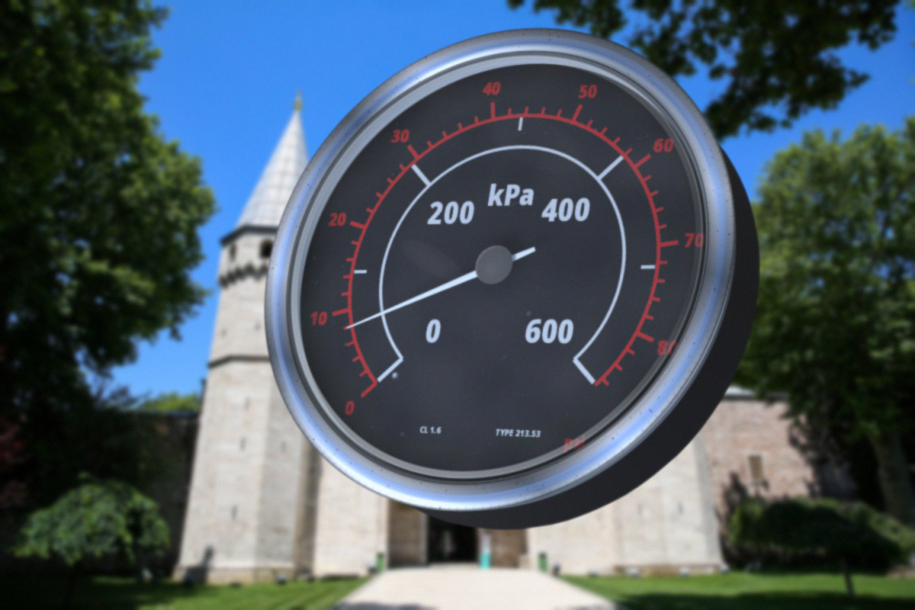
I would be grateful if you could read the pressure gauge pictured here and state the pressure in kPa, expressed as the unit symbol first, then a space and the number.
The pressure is kPa 50
